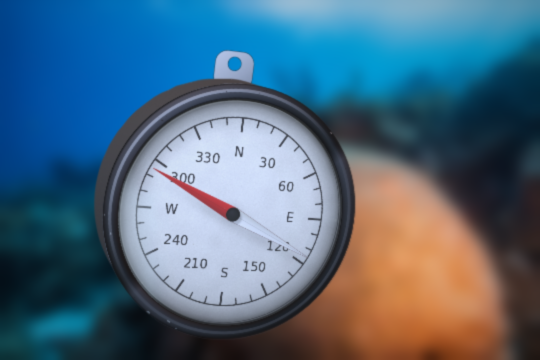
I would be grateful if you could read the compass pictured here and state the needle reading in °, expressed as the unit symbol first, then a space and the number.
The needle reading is ° 295
